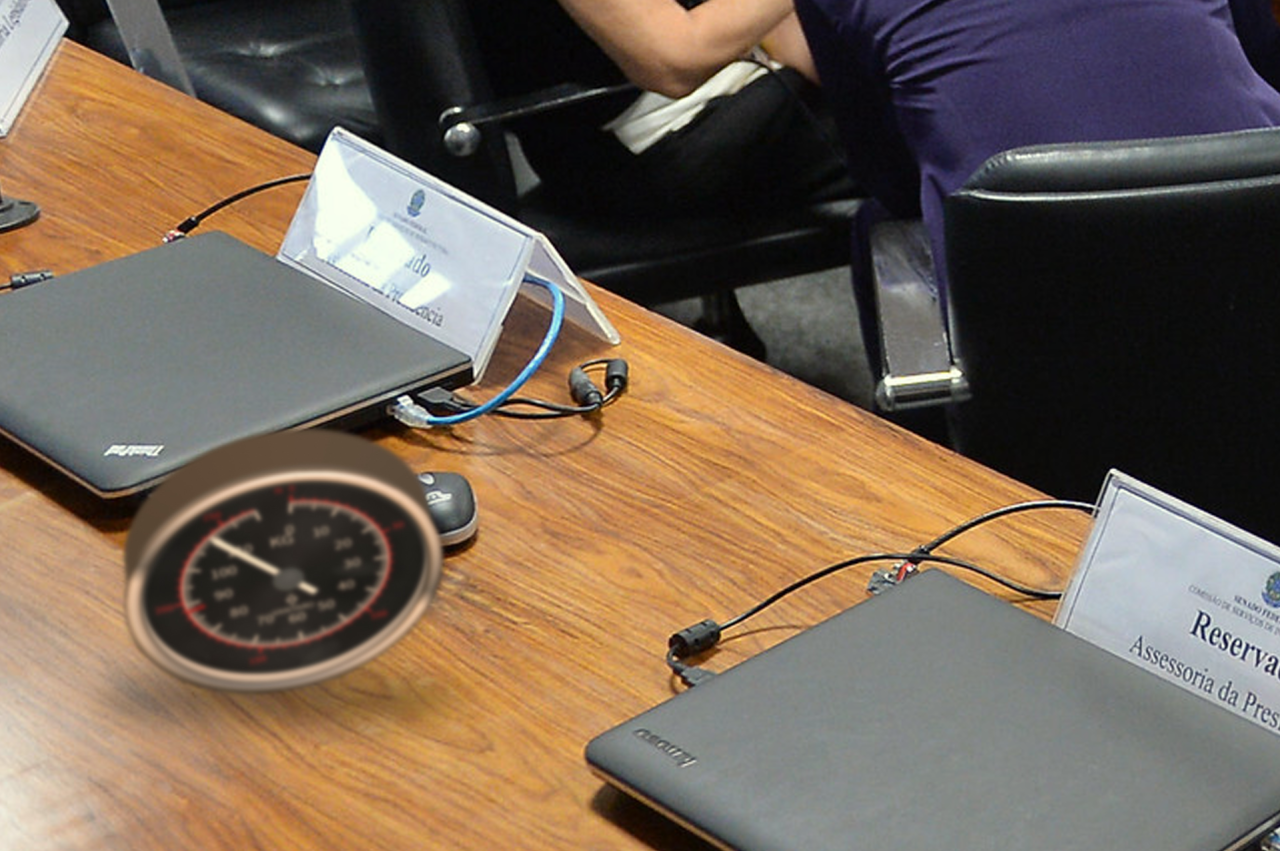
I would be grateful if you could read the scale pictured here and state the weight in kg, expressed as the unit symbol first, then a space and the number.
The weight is kg 110
